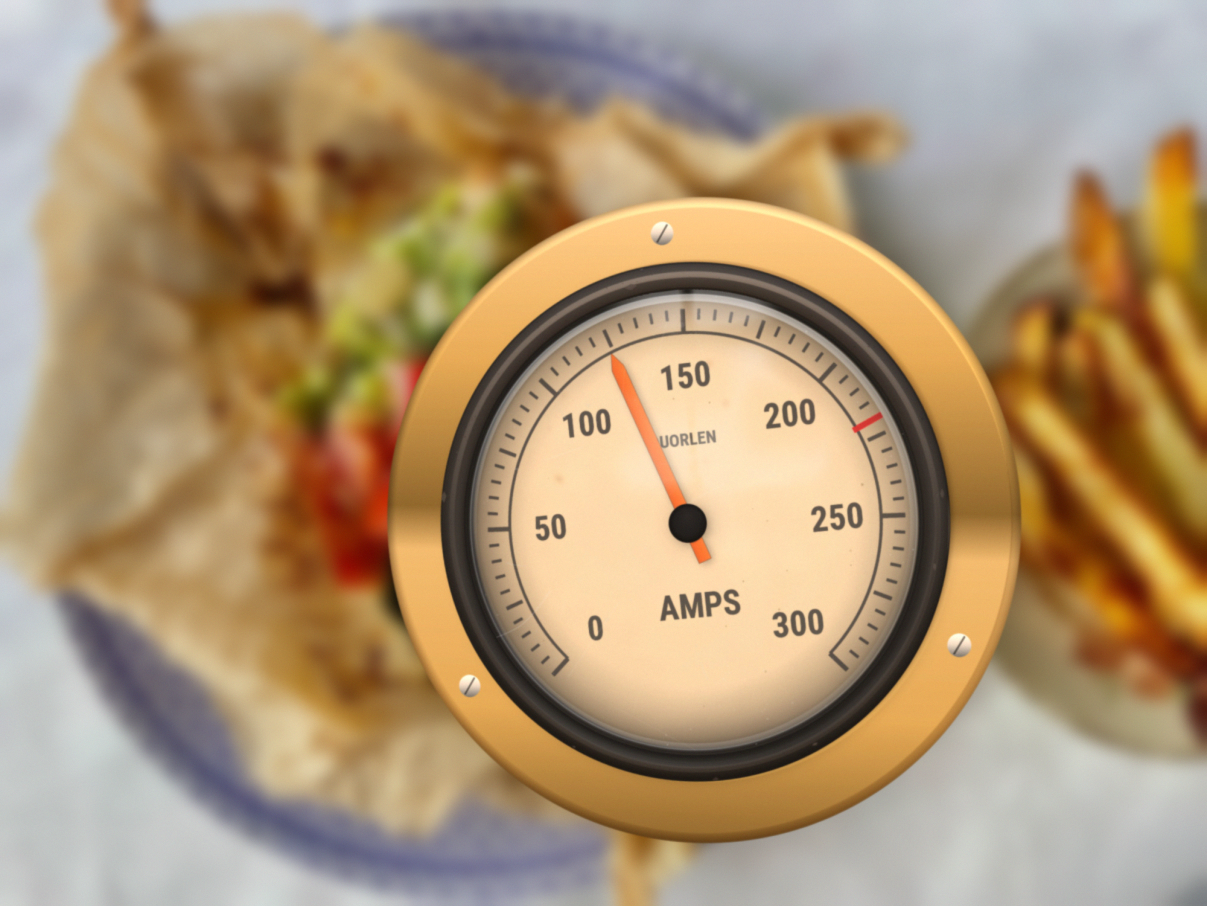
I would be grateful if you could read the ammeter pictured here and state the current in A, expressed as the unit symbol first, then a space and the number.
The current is A 125
